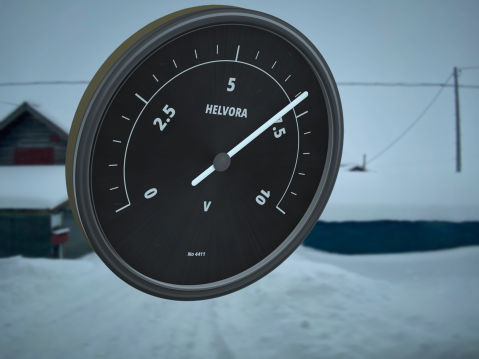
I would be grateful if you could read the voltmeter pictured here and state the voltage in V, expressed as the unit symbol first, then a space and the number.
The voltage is V 7
